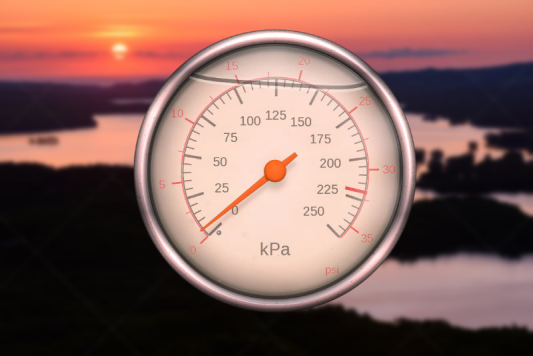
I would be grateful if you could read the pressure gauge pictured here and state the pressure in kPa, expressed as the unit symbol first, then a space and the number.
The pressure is kPa 5
